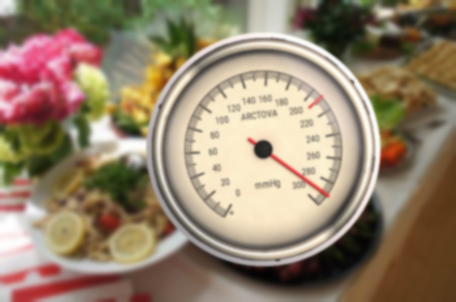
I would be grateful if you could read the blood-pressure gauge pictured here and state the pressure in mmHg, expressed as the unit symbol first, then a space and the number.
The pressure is mmHg 290
